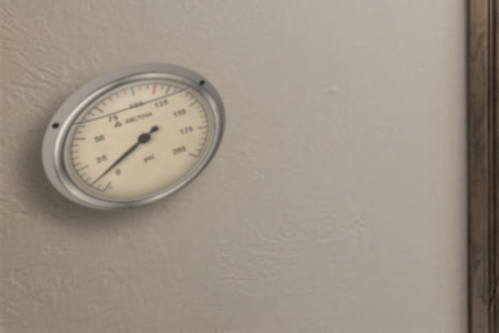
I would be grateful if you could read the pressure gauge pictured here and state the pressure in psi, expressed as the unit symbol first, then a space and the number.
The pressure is psi 10
